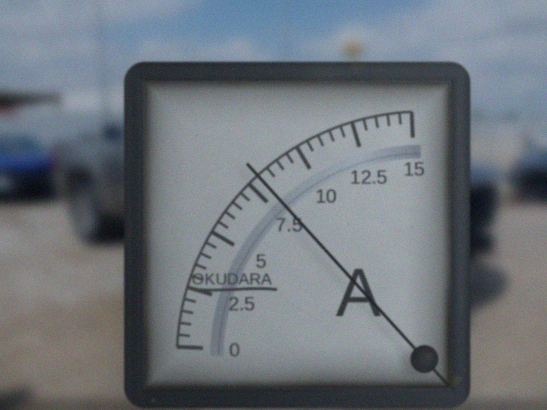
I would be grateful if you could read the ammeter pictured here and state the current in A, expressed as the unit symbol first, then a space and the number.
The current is A 8
